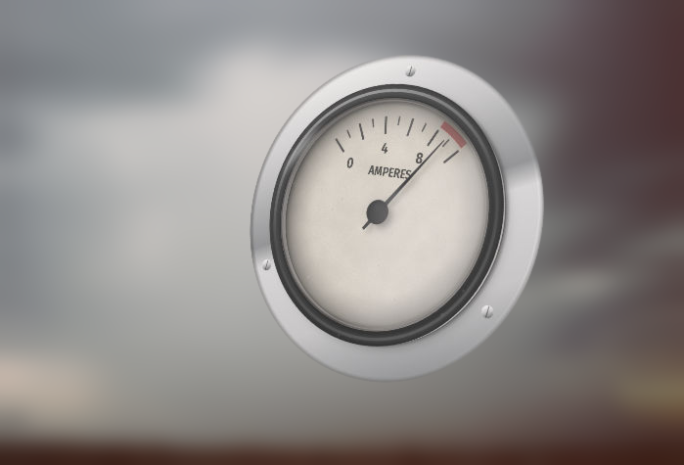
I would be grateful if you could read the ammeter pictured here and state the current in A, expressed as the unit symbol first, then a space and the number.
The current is A 9
